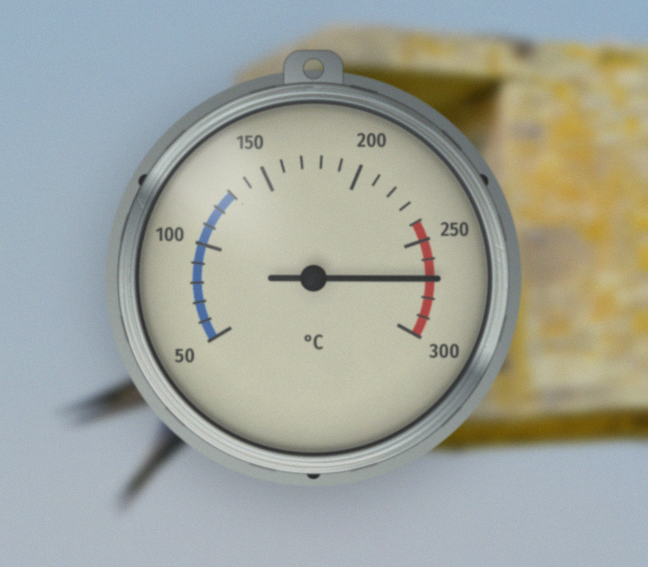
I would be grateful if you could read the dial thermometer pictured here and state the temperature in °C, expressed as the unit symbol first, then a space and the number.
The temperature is °C 270
